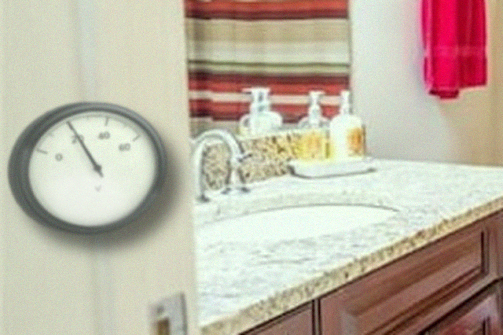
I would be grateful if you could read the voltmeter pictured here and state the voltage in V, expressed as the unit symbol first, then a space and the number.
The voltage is V 20
